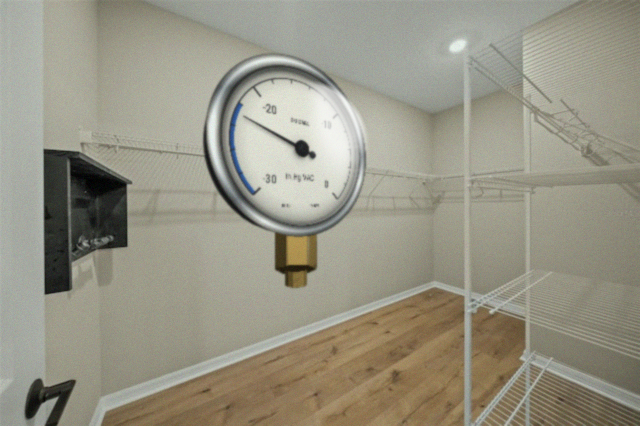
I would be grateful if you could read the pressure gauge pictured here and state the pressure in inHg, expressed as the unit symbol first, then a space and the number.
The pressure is inHg -23
